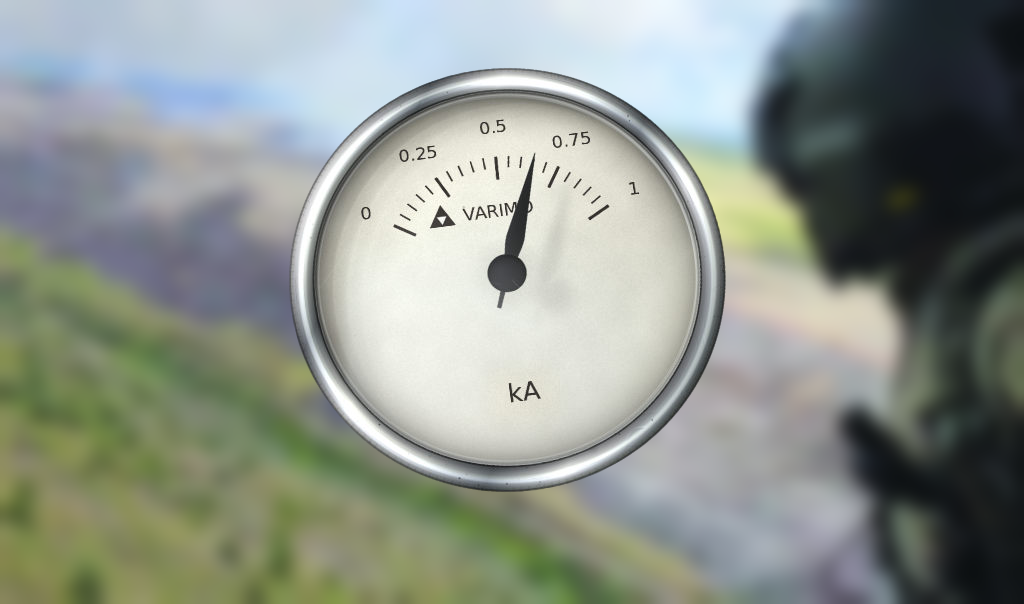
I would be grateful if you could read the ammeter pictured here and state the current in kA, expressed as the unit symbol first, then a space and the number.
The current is kA 0.65
